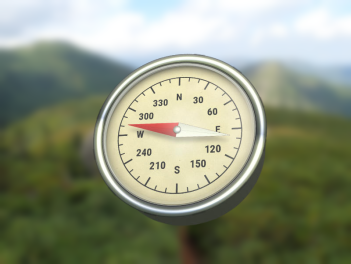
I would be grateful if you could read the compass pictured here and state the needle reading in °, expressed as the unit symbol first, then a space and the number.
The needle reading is ° 280
